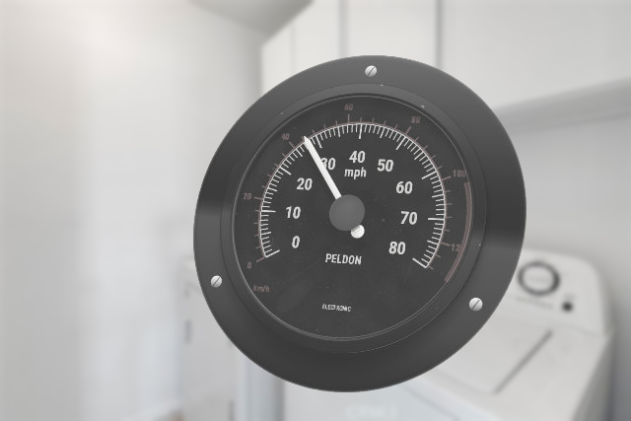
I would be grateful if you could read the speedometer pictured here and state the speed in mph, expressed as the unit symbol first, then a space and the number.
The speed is mph 28
